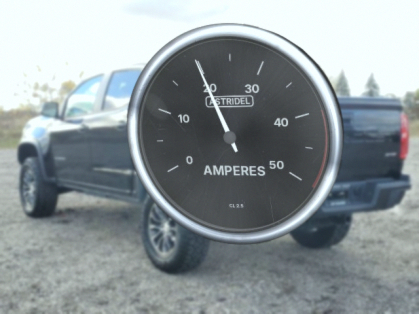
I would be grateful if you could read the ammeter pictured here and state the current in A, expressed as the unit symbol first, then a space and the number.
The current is A 20
